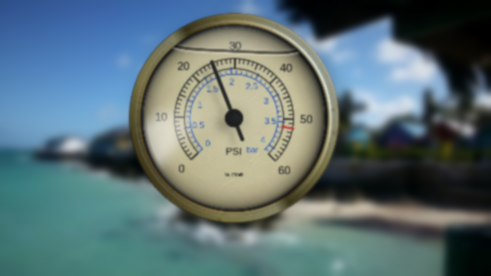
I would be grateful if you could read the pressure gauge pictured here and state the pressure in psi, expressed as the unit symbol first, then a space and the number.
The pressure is psi 25
